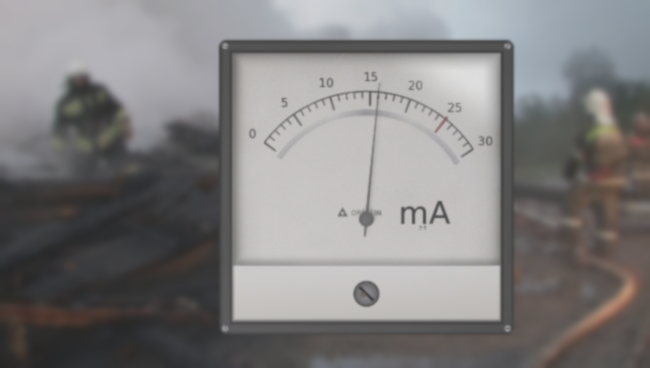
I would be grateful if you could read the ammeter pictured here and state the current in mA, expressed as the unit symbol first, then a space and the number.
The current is mA 16
